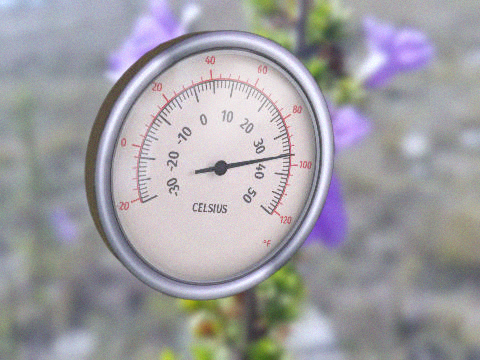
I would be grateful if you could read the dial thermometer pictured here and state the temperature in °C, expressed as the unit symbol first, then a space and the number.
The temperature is °C 35
